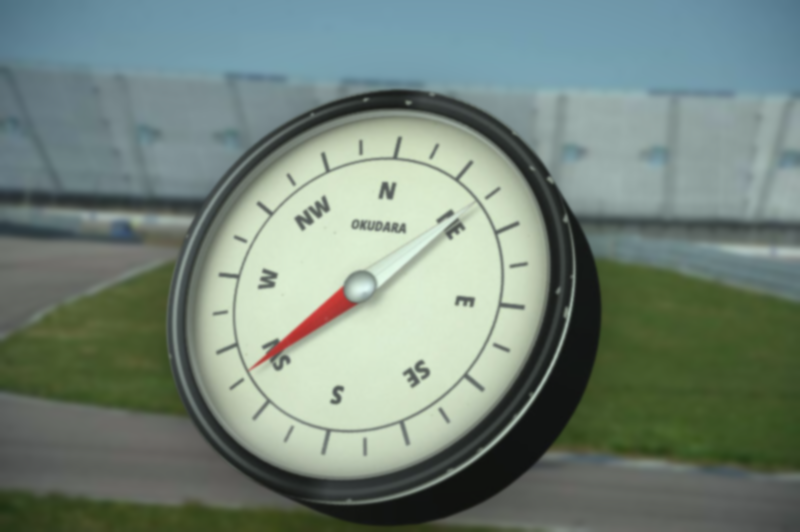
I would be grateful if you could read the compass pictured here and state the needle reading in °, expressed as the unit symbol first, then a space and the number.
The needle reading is ° 225
